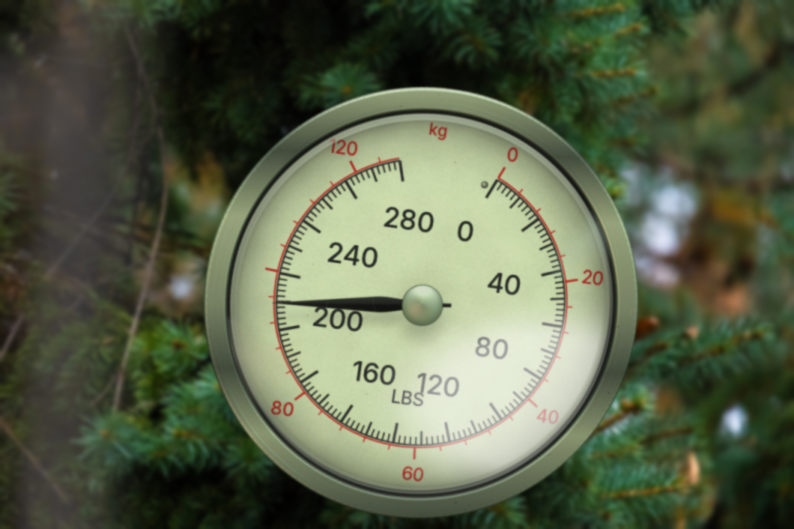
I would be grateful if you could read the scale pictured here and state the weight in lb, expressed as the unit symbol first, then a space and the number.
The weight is lb 210
